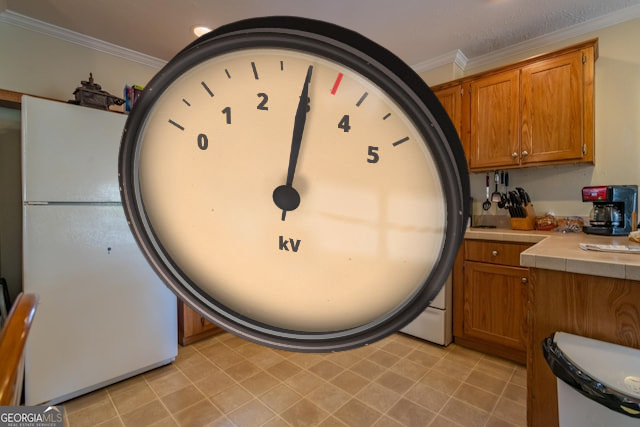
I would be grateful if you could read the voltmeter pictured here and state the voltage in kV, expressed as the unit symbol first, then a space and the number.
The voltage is kV 3
